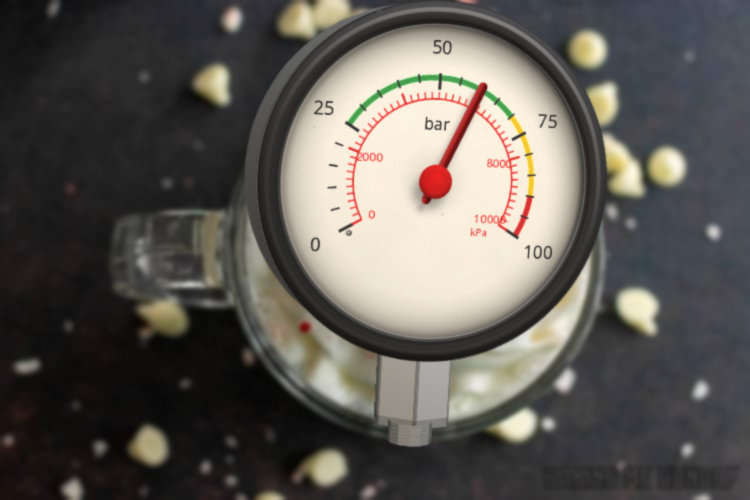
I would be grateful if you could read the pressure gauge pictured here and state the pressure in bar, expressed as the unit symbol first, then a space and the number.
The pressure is bar 60
